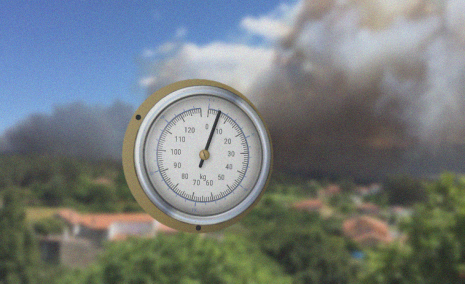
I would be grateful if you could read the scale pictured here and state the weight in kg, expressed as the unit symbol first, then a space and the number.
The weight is kg 5
